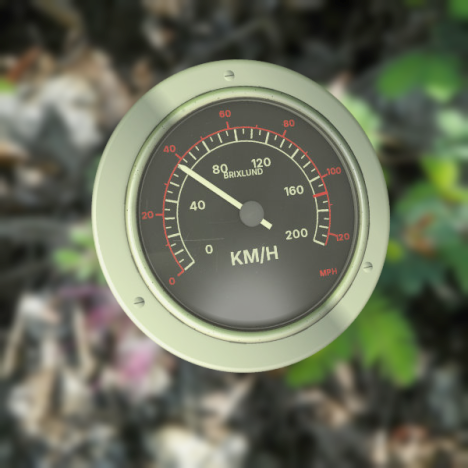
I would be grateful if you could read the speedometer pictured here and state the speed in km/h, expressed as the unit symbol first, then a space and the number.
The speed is km/h 60
